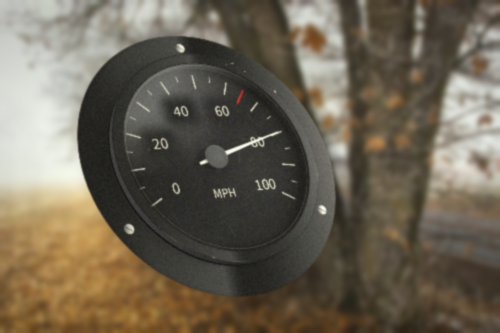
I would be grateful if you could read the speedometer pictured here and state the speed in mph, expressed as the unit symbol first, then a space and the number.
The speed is mph 80
